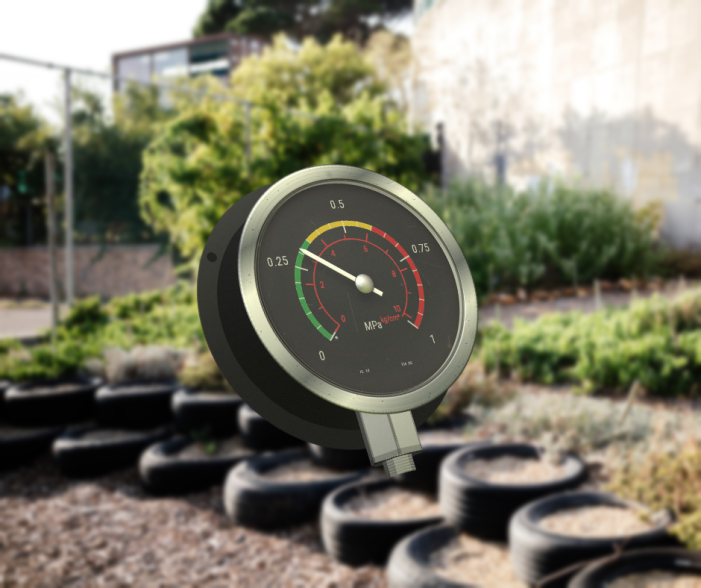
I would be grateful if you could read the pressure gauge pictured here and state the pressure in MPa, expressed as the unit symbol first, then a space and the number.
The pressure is MPa 0.3
